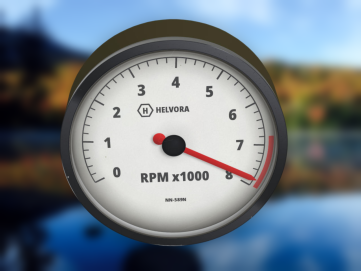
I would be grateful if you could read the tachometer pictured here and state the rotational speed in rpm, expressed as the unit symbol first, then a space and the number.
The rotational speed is rpm 7800
